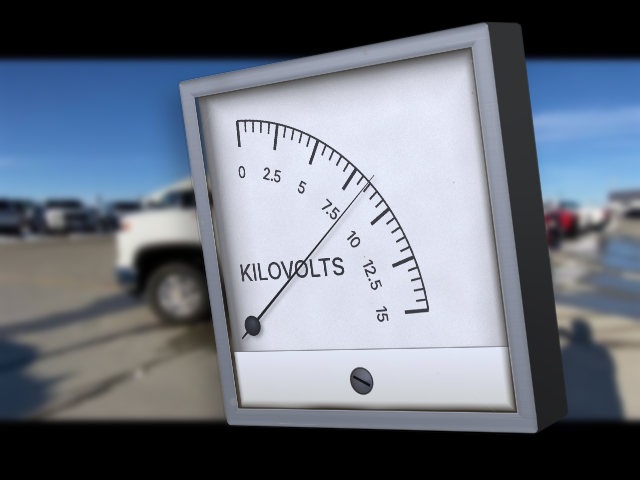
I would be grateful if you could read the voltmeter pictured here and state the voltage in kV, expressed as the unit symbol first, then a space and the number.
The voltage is kV 8.5
